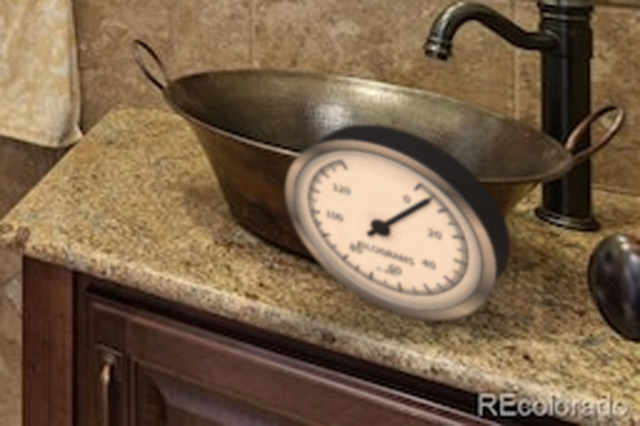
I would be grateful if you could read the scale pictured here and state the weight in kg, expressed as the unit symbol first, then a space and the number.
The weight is kg 5
